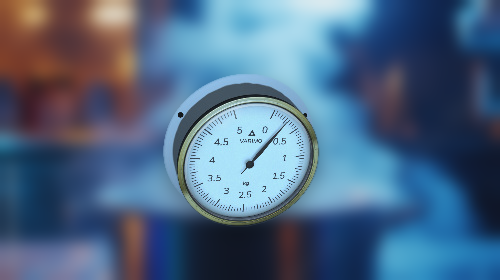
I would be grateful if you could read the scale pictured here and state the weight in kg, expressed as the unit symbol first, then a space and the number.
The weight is kg 0.25
